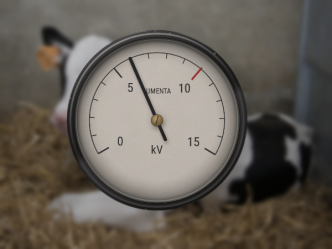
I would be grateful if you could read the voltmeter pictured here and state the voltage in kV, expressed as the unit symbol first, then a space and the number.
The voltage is kV 6
